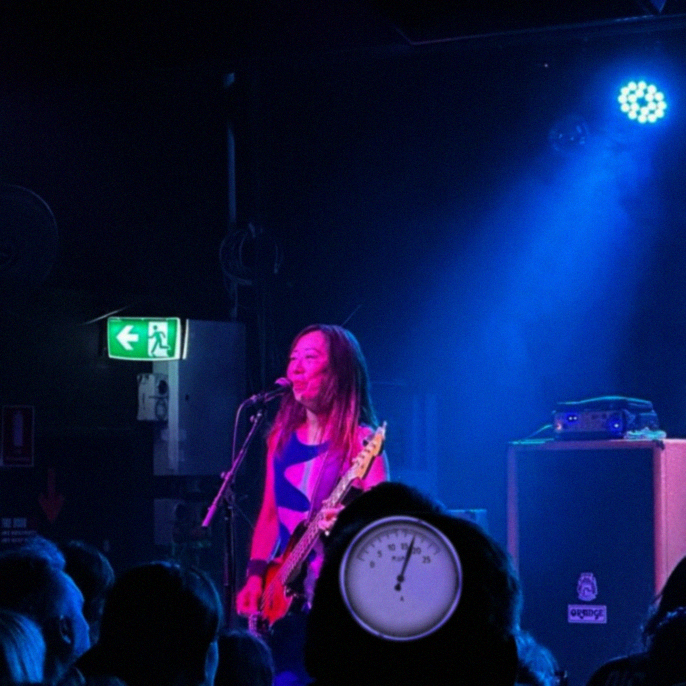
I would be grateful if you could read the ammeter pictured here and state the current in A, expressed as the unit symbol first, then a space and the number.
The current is A 17.5
